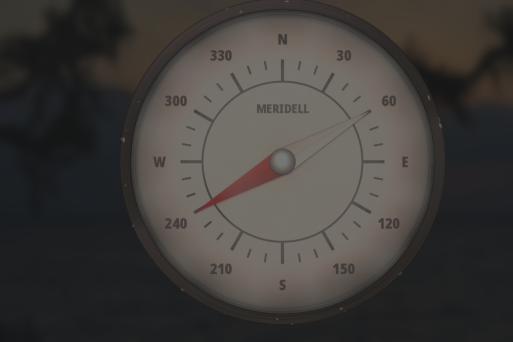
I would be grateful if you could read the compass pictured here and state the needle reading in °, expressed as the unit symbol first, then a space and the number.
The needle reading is ° 240
